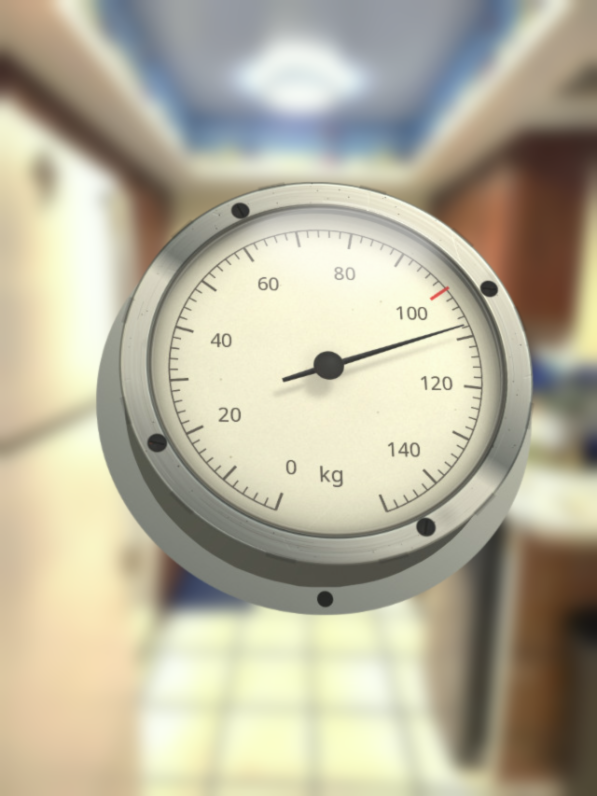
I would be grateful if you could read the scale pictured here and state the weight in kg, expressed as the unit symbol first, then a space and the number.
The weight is kg 108
